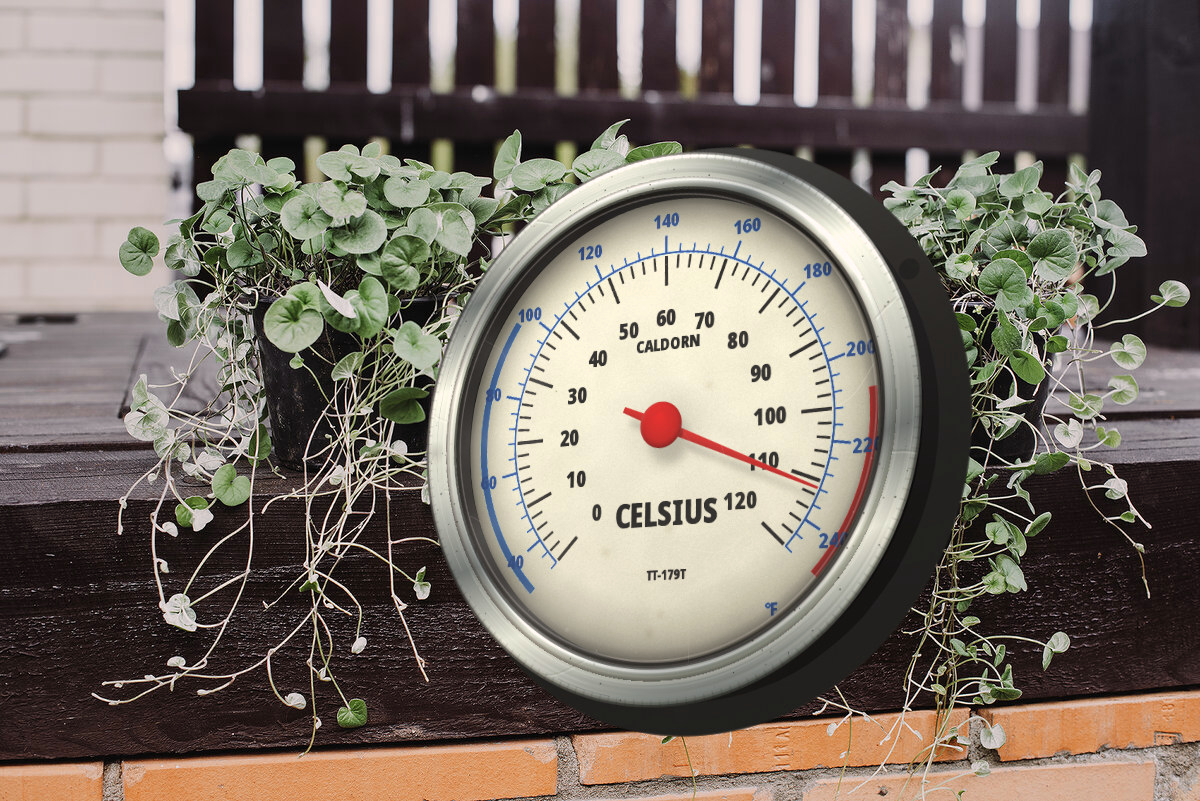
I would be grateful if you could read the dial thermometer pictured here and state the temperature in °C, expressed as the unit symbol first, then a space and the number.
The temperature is °C 111
